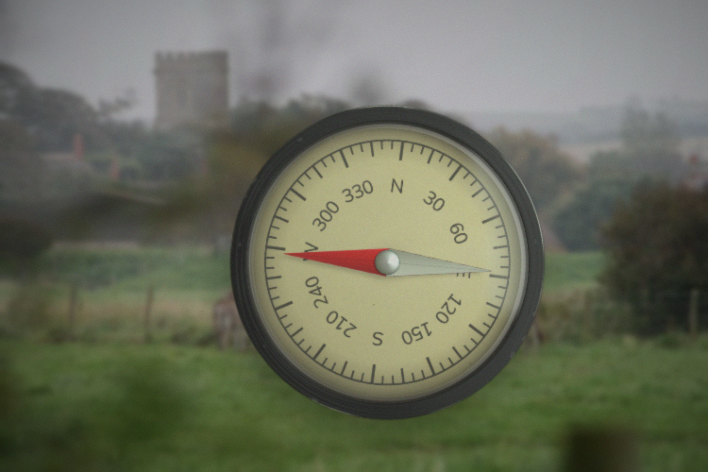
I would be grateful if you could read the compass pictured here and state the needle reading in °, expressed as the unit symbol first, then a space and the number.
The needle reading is ° 267.5
